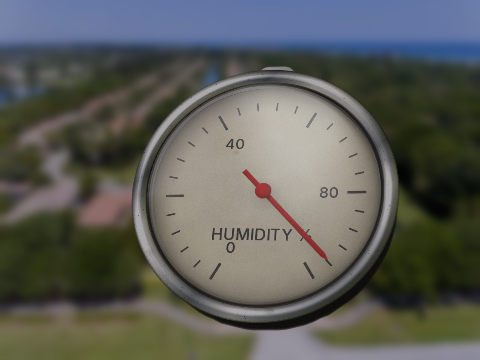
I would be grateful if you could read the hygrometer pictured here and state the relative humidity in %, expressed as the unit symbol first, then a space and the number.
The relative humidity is % 96
